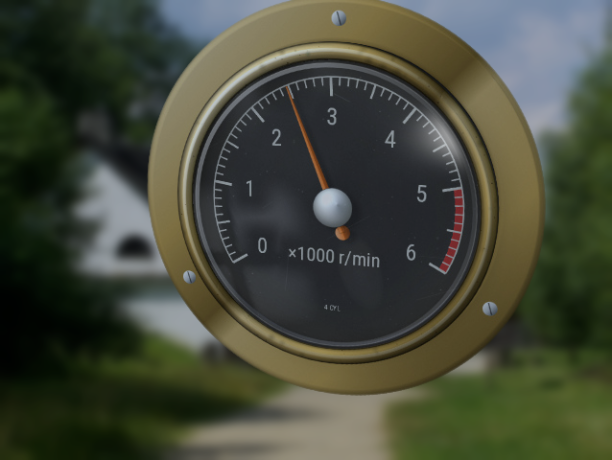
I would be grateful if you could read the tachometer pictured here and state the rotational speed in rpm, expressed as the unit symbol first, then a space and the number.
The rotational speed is rpm 2500
